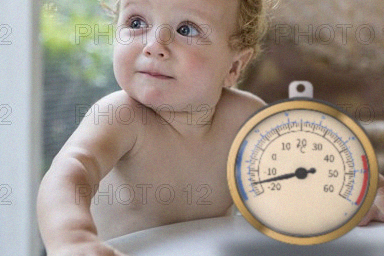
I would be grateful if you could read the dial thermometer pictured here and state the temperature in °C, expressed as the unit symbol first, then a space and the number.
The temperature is °C -15
